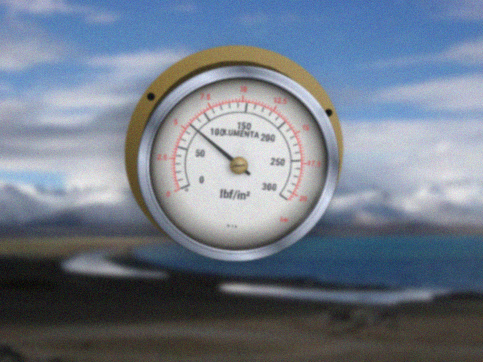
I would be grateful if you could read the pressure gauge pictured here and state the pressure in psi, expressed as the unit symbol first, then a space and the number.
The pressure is psi 80
